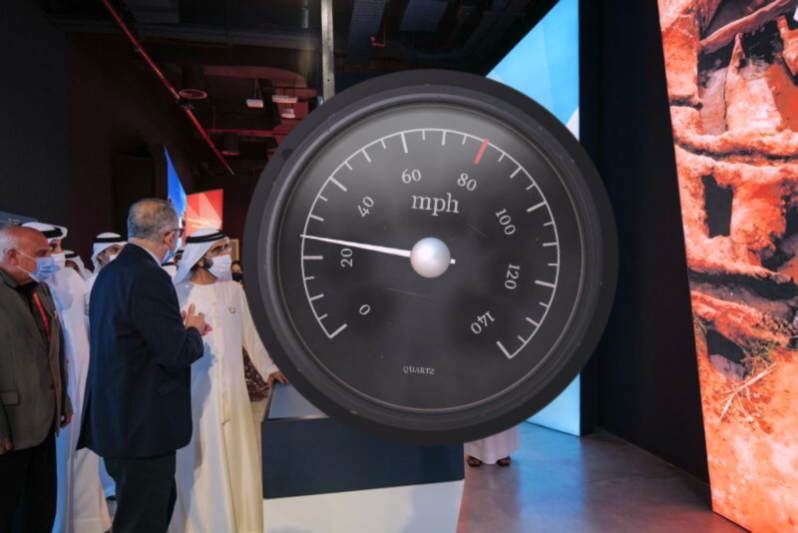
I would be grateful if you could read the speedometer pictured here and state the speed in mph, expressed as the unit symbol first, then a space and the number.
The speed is mph 25
